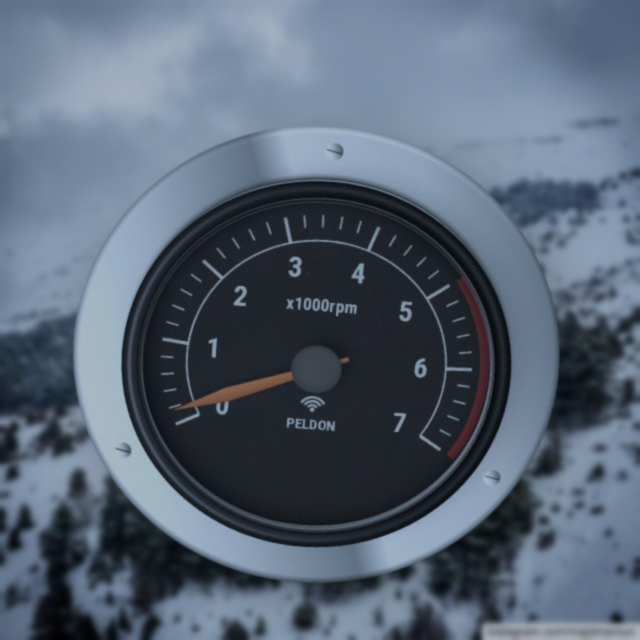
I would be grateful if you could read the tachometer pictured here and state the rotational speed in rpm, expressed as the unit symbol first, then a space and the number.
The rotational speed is rpm 200
